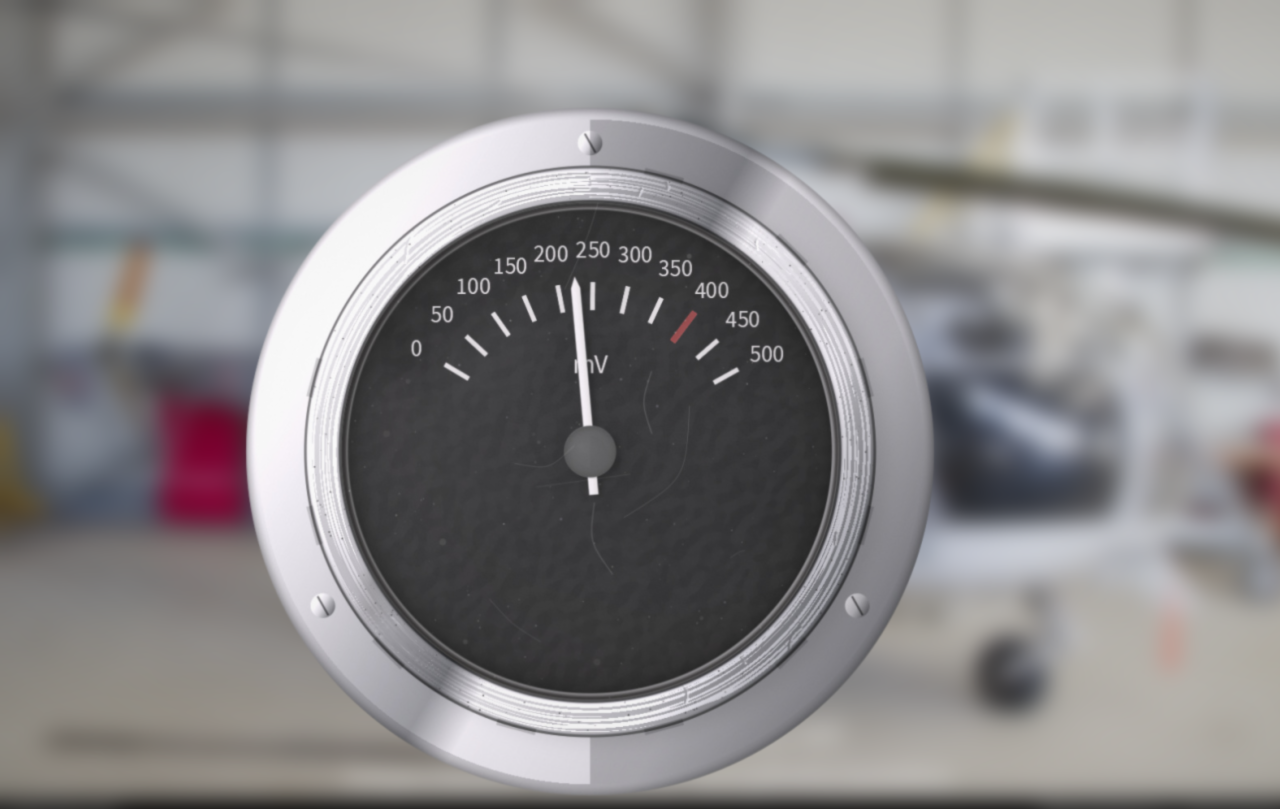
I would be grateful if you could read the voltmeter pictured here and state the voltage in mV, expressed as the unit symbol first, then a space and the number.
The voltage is mV 225
